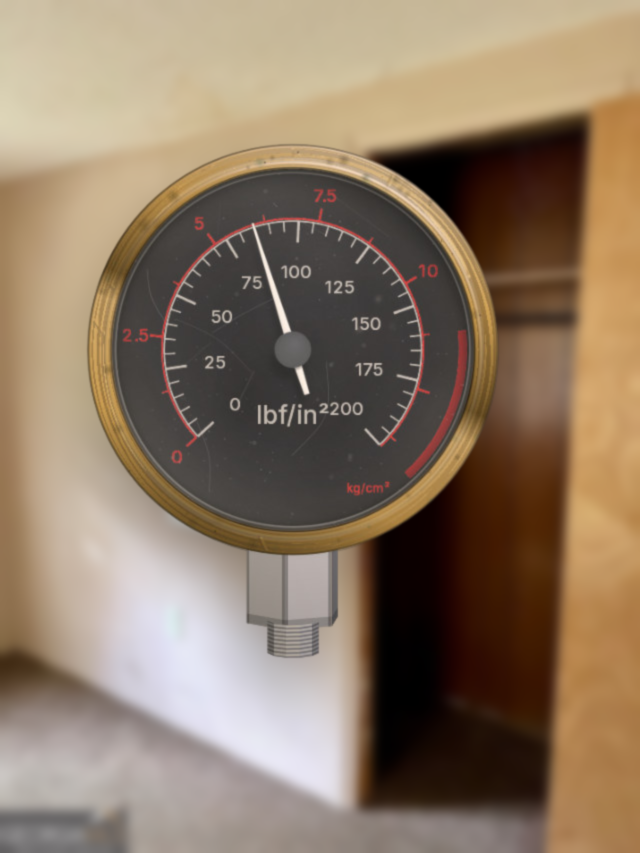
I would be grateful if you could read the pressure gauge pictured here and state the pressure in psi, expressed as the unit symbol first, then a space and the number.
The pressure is psi 85
